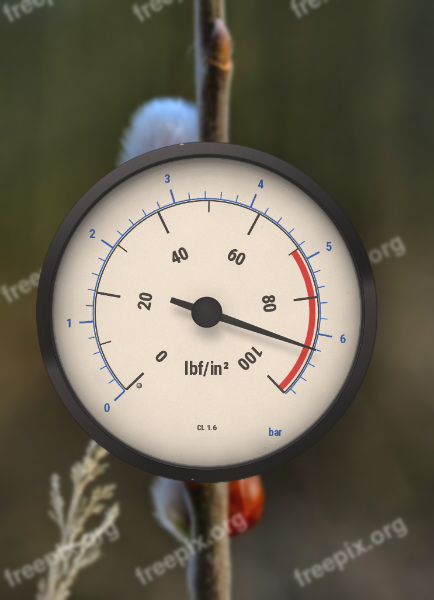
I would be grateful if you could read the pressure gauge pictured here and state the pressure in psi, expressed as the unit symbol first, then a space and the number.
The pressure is psi 90
